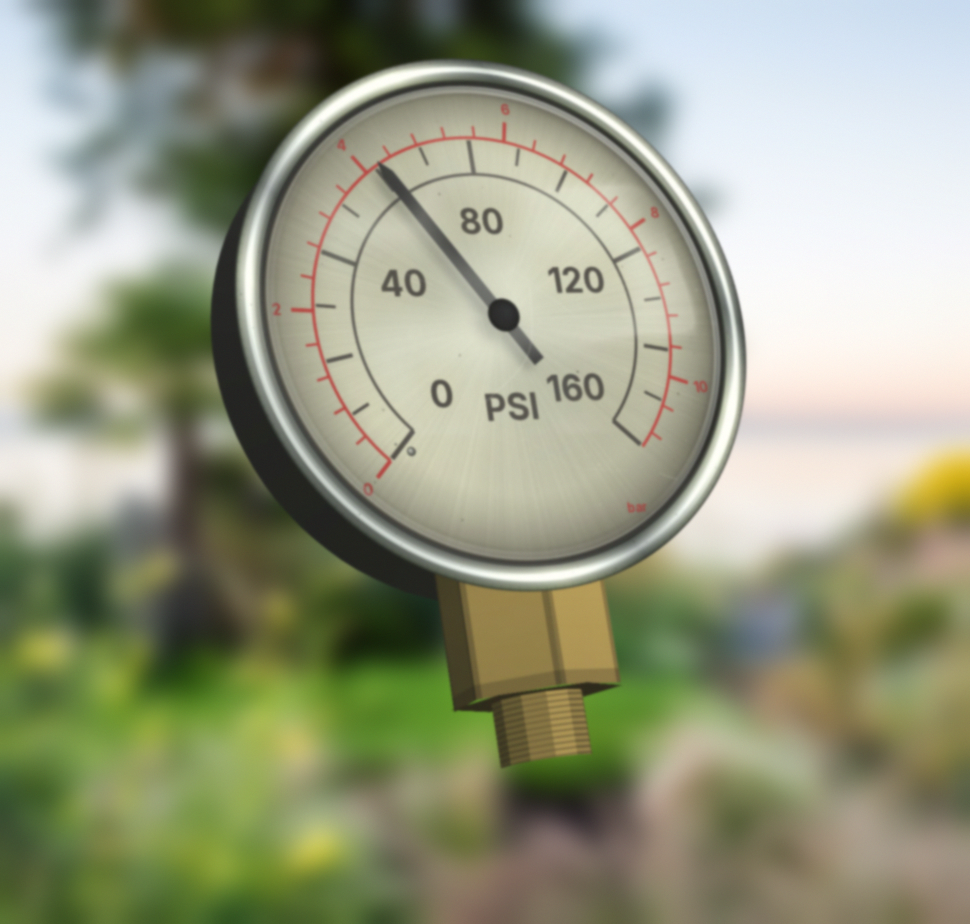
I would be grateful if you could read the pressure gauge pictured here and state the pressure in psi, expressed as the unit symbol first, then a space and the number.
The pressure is psi 60
